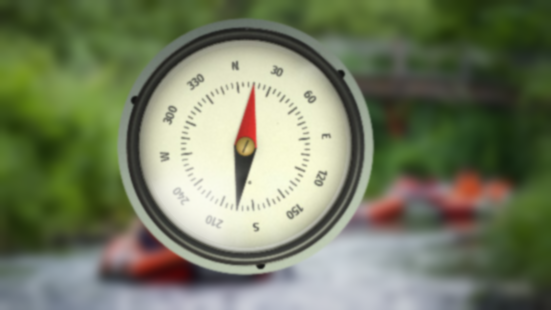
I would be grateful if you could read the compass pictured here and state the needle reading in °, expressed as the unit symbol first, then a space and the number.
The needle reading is ° 15
